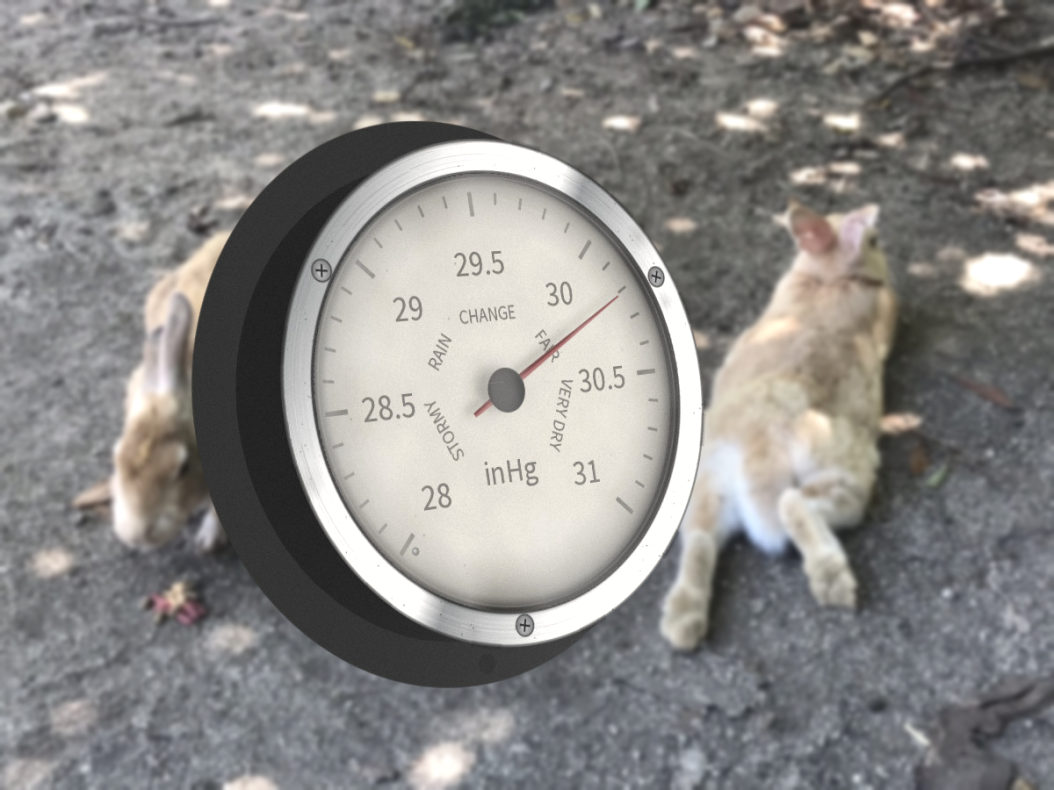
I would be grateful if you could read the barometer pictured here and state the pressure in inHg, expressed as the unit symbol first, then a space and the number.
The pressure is inHg 30.2
